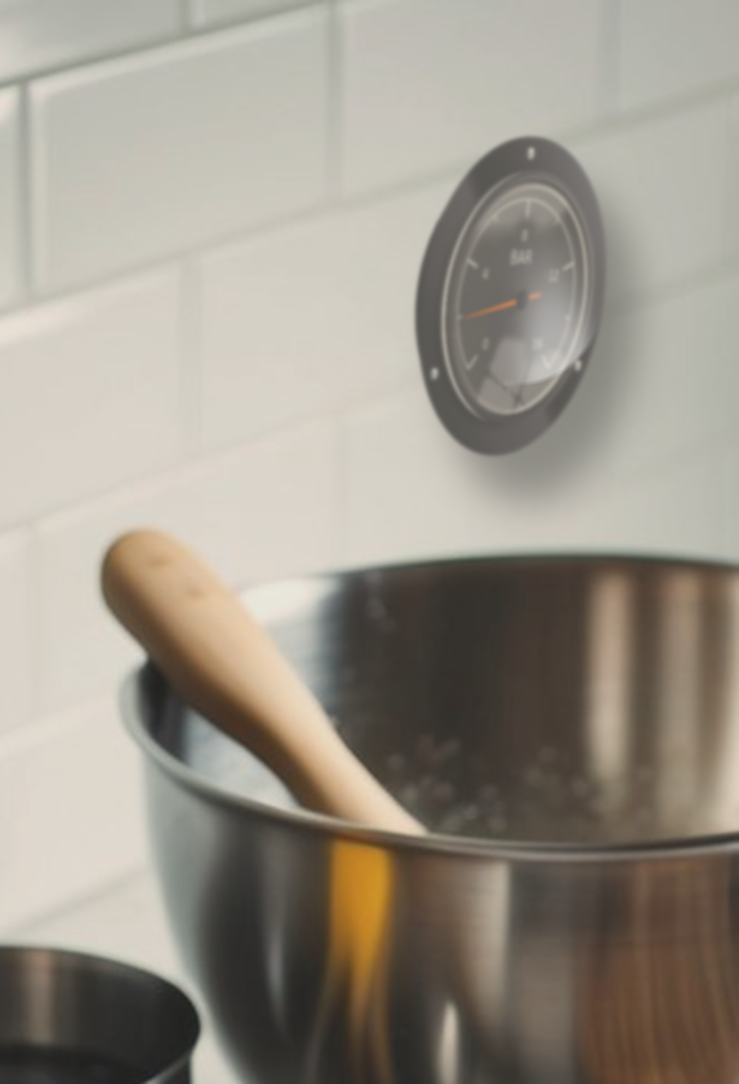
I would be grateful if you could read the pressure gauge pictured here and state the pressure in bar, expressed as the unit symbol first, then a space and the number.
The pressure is bar 2
